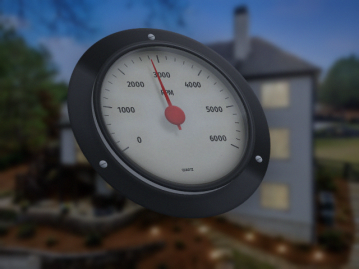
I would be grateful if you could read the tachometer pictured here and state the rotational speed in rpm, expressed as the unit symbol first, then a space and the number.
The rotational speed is rpm 2800
